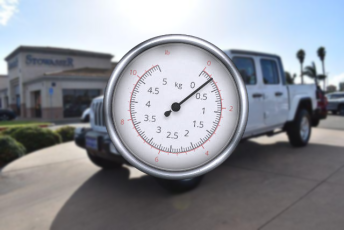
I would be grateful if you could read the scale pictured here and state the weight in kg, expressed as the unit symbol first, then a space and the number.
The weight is kg 0.25
